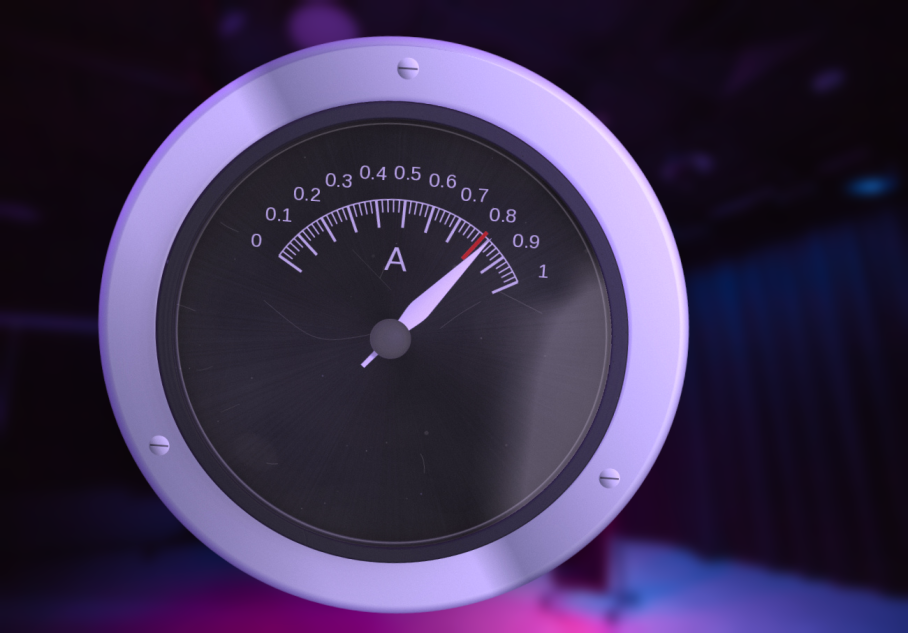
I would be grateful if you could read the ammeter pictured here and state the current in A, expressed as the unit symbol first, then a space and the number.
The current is A 0.82
